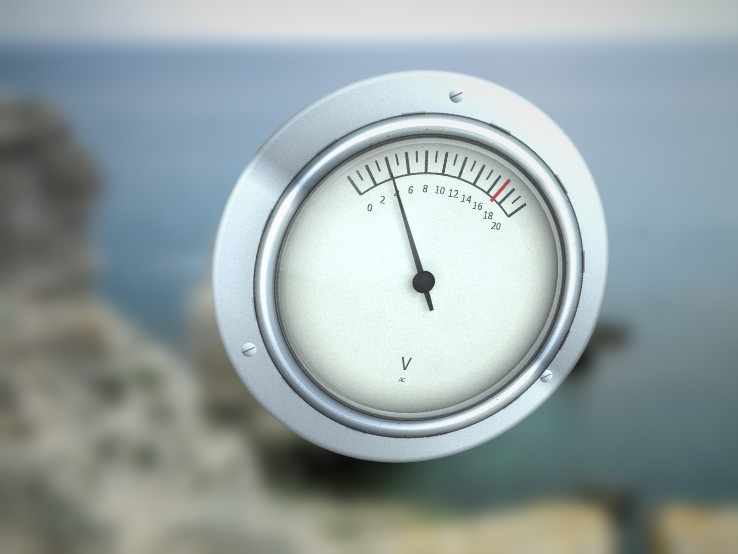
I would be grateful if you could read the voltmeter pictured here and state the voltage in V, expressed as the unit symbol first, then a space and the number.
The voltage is V 4
